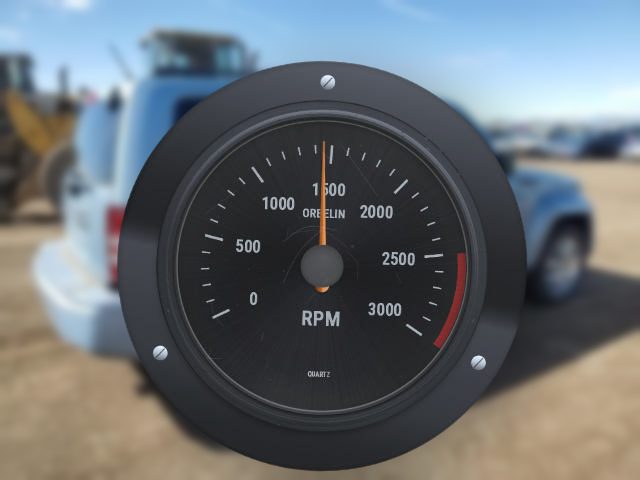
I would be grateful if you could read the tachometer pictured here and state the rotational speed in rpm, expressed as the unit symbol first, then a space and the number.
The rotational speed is rpm 1450
